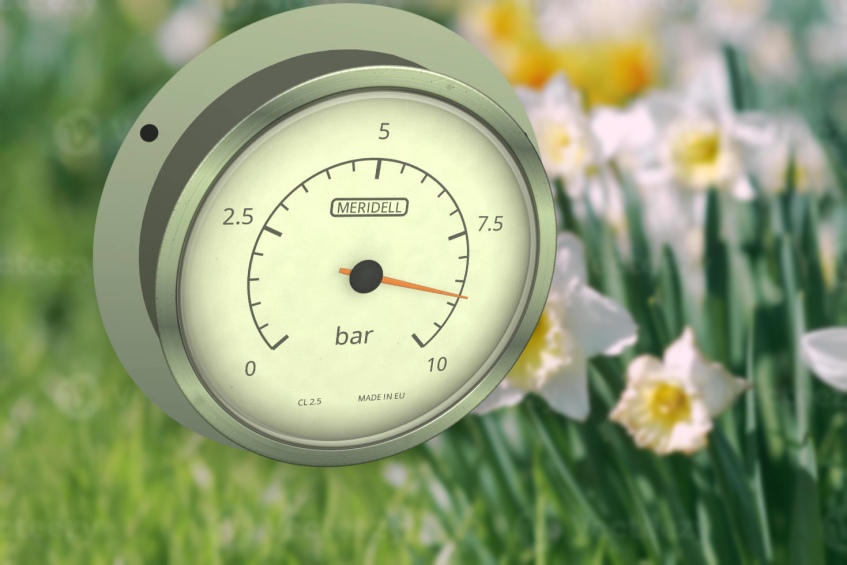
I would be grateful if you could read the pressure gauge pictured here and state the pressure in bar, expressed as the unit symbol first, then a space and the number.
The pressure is bar 8.75
